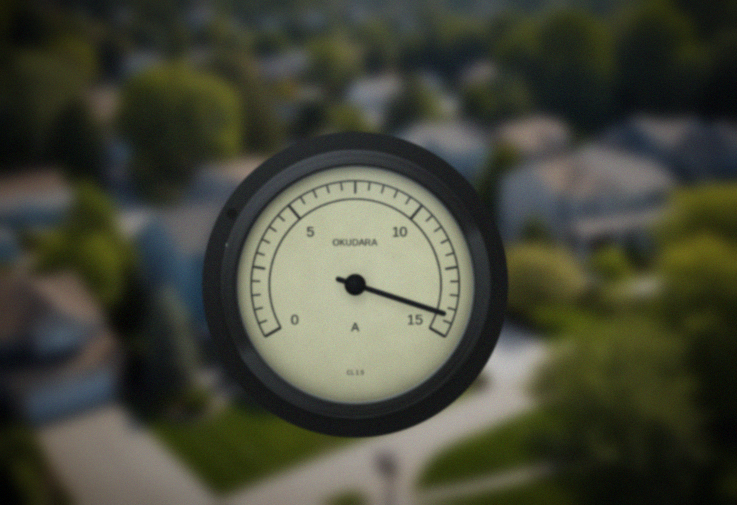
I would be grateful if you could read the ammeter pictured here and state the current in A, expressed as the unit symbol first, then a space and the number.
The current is A 14.25
